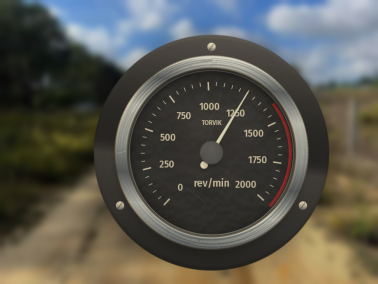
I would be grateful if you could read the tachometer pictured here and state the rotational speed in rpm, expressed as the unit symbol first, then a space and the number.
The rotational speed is rpm 1250
